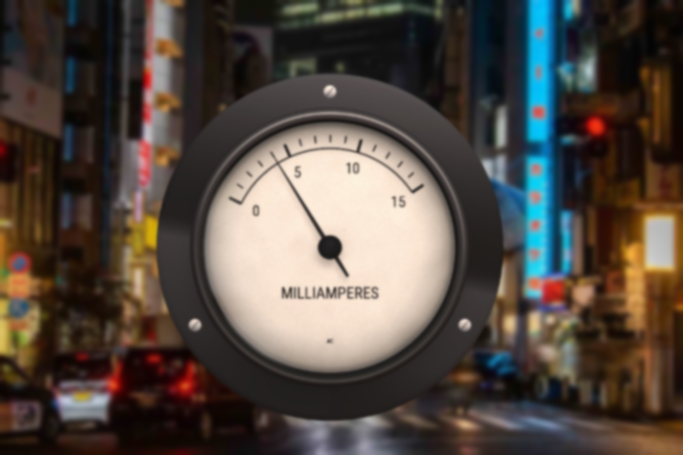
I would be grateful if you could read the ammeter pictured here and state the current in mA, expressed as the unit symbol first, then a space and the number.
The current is mA 4
